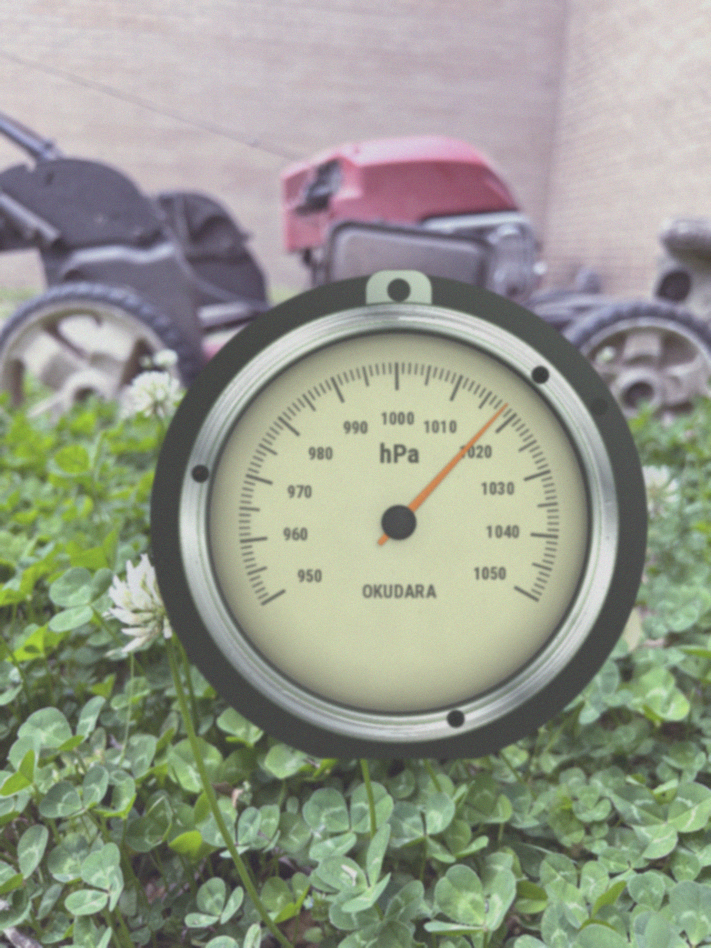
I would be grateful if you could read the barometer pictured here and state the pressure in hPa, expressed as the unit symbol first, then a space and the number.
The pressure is hPa 1018
